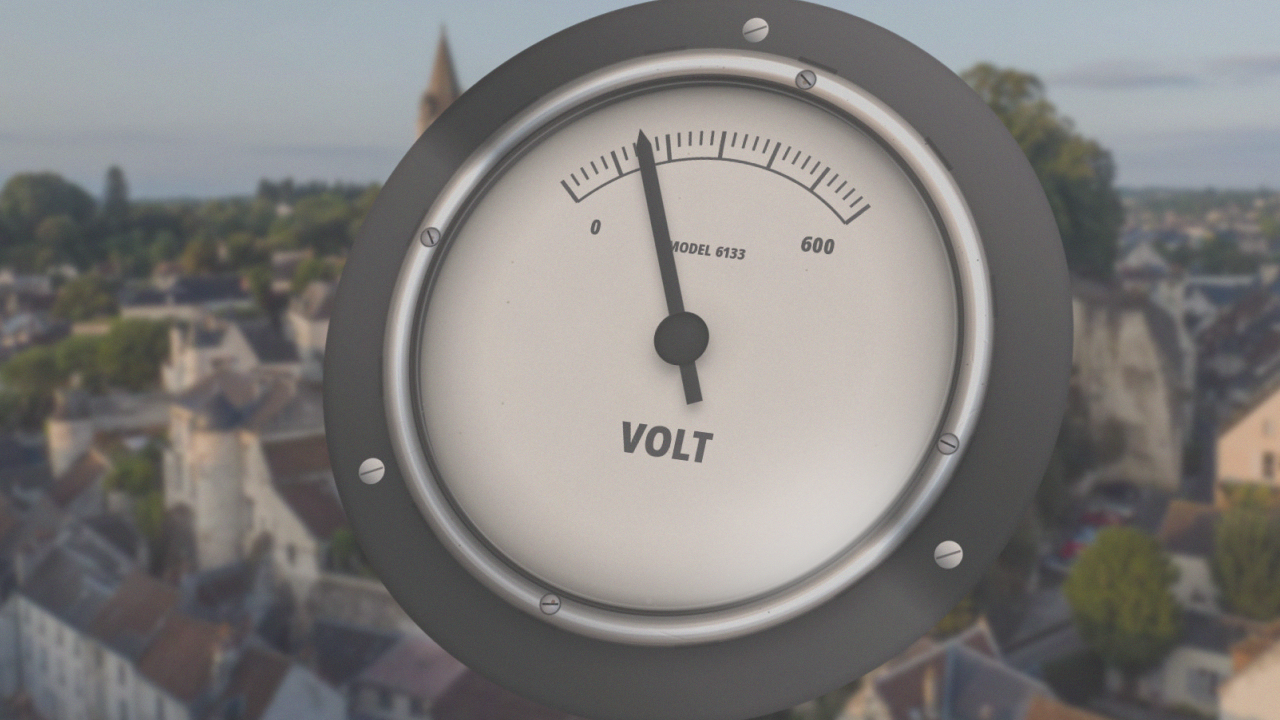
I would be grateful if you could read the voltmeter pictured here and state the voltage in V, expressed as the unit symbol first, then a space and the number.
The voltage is V 160
